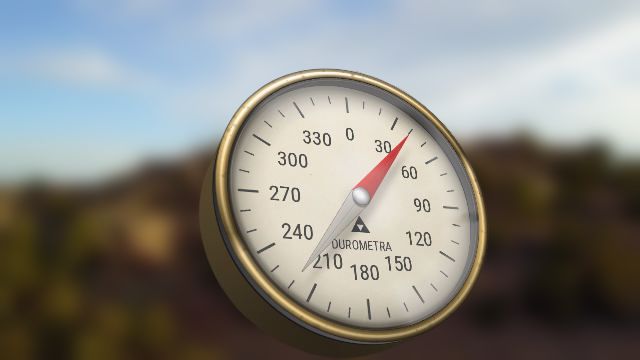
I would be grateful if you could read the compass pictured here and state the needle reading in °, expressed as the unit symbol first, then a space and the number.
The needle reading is ° 40
